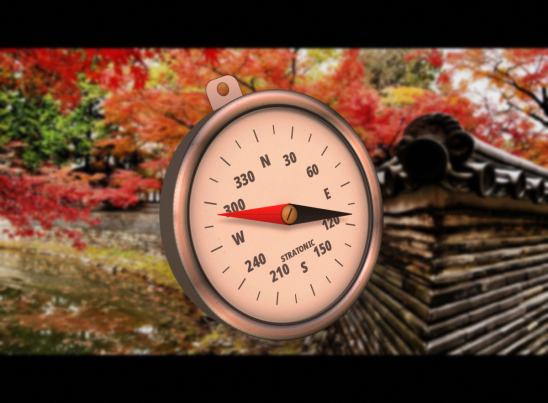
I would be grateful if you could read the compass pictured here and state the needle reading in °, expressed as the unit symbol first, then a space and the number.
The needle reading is ° 292.5
